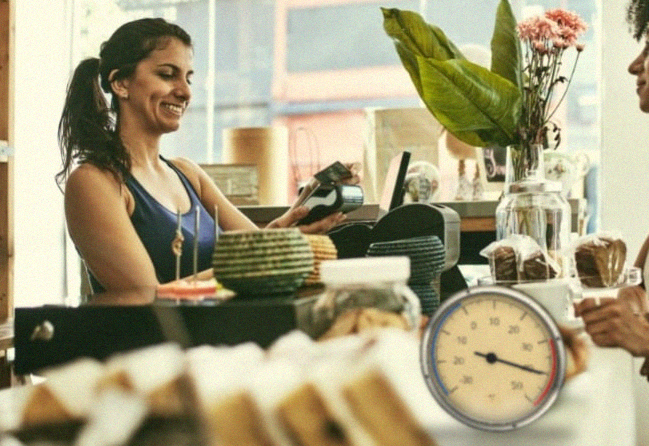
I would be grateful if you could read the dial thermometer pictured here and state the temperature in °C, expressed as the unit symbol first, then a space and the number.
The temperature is °C 40
